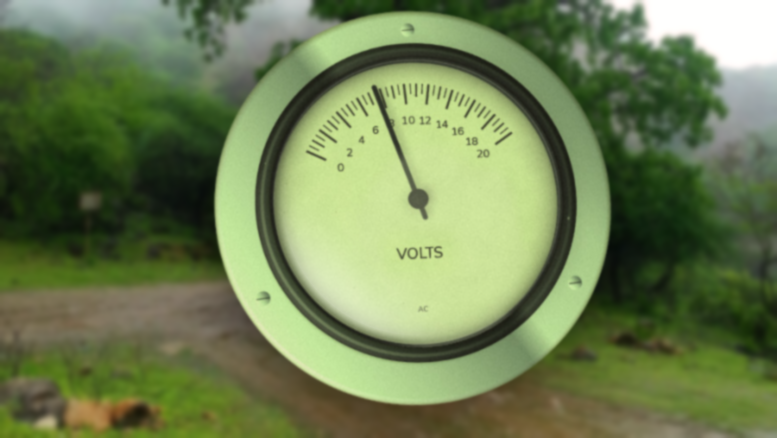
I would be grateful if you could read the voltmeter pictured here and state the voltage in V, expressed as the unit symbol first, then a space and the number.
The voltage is V 7.5
